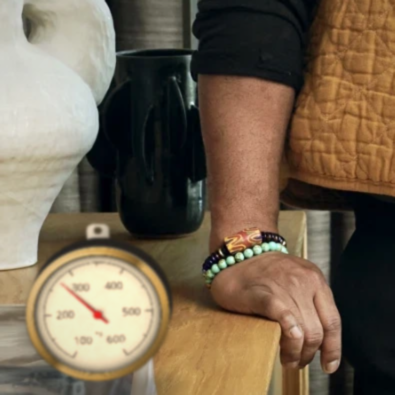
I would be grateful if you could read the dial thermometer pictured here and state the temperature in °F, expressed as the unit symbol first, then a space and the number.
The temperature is °F 275
